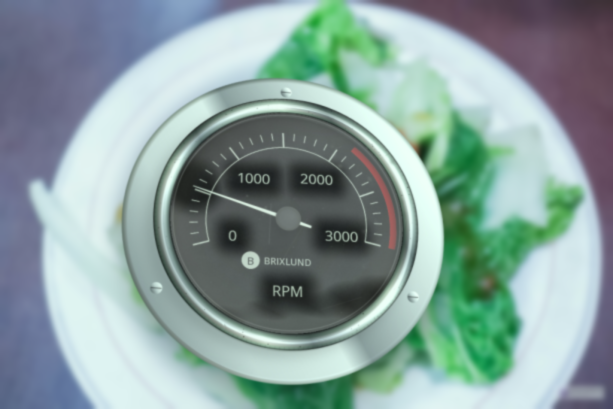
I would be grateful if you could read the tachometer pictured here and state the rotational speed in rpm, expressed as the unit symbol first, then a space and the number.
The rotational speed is rpm 500
